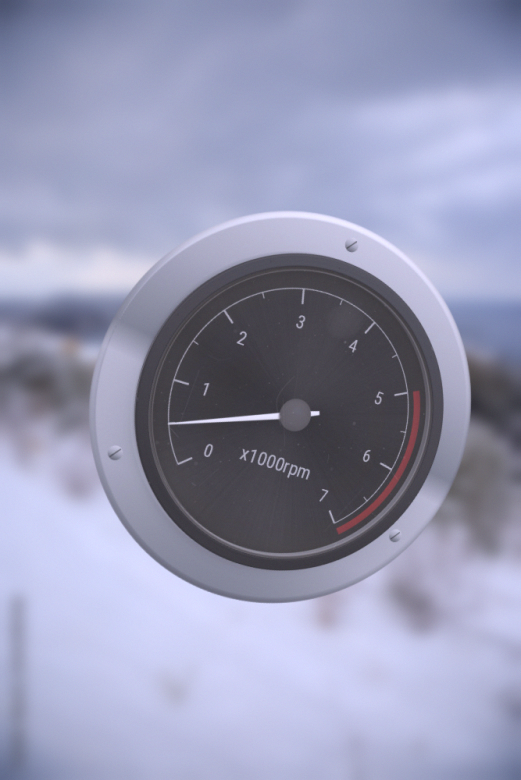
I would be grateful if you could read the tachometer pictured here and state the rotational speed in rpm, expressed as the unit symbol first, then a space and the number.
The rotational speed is rpm 500
